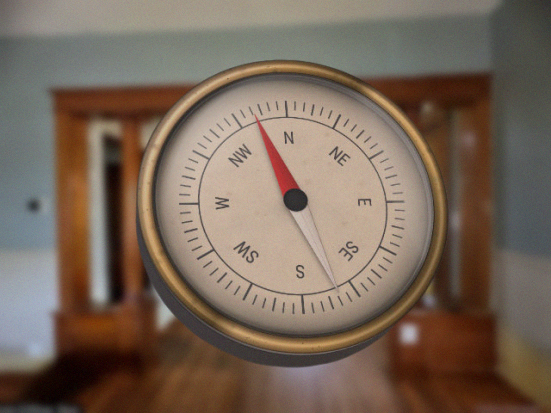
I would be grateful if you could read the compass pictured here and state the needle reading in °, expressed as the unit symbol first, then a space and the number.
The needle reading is ° 340
